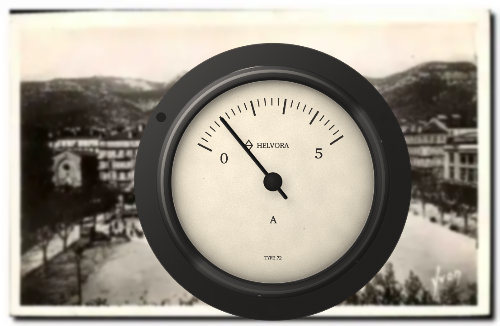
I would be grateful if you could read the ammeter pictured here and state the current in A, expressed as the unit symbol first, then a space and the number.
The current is A 1
